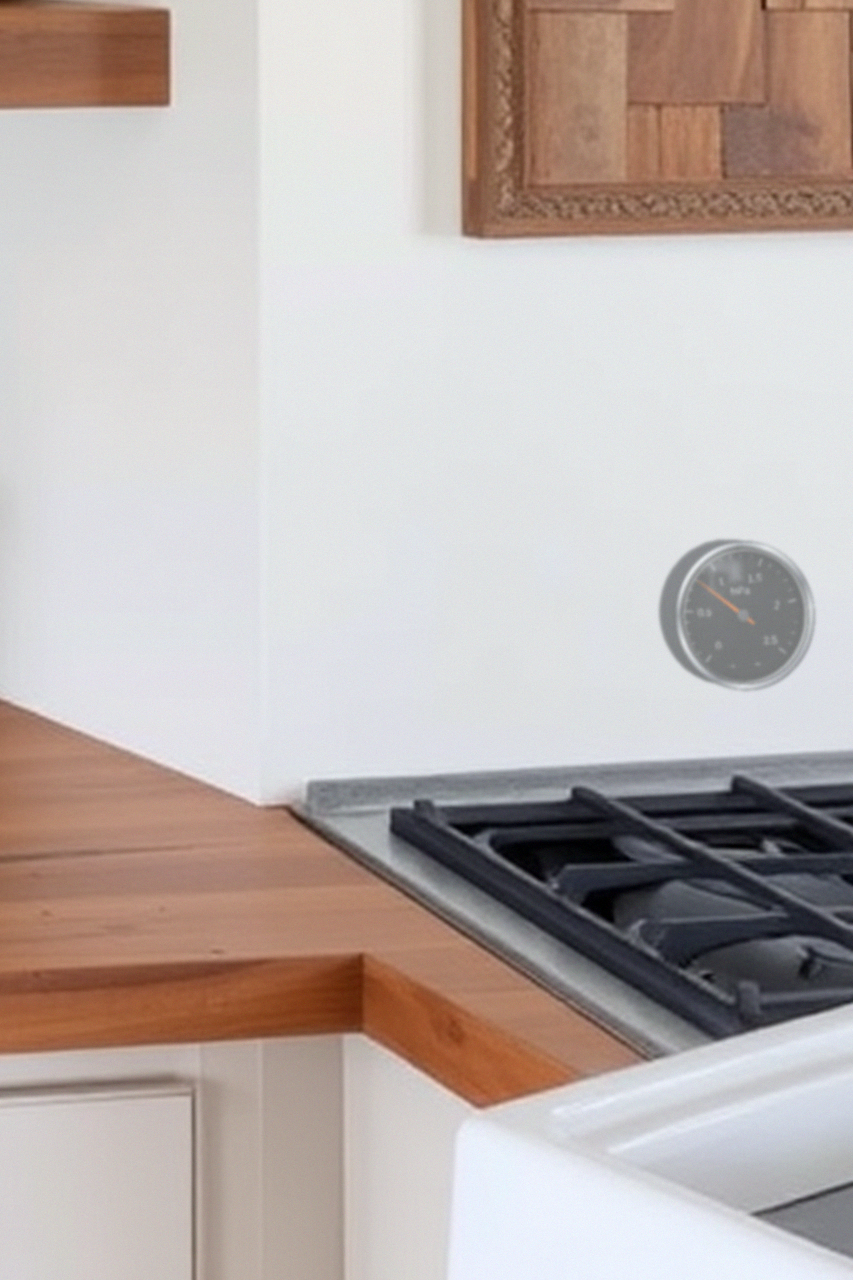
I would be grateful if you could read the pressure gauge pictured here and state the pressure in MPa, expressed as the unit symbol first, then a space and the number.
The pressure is MPa 0.8
